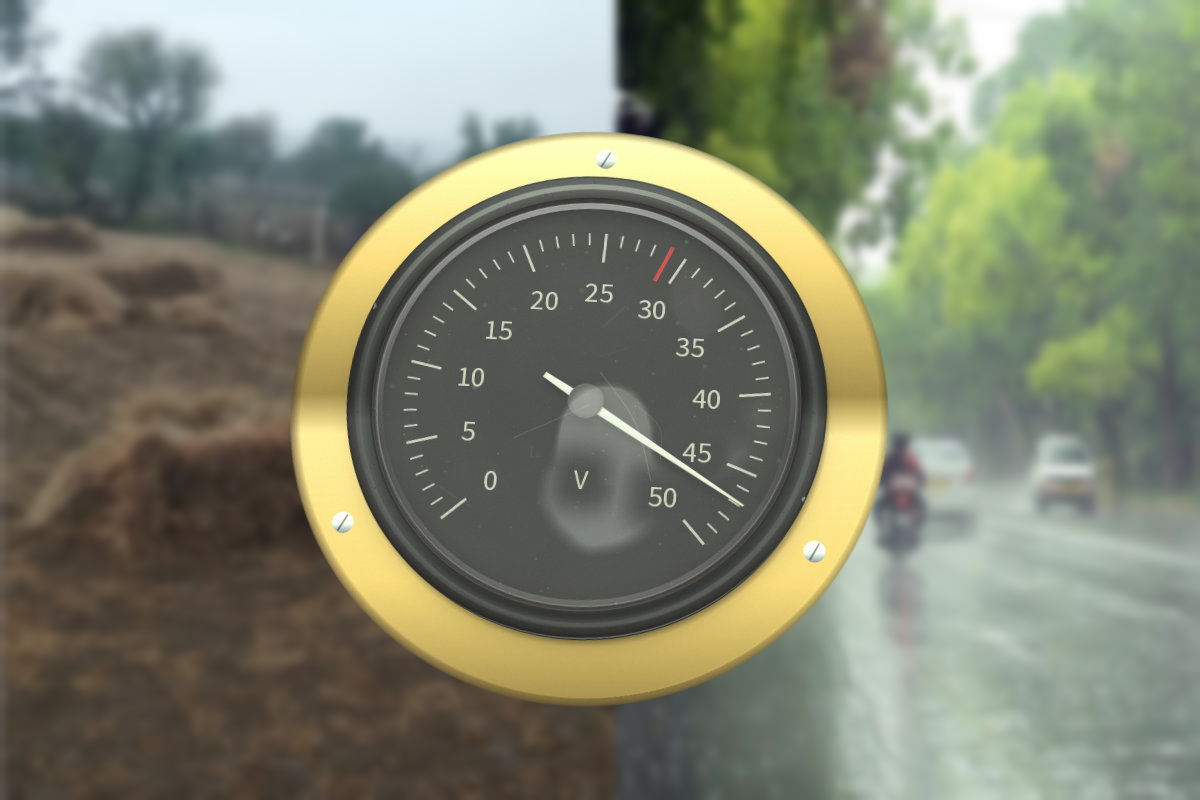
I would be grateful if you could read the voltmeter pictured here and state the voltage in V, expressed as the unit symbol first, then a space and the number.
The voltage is V 47
